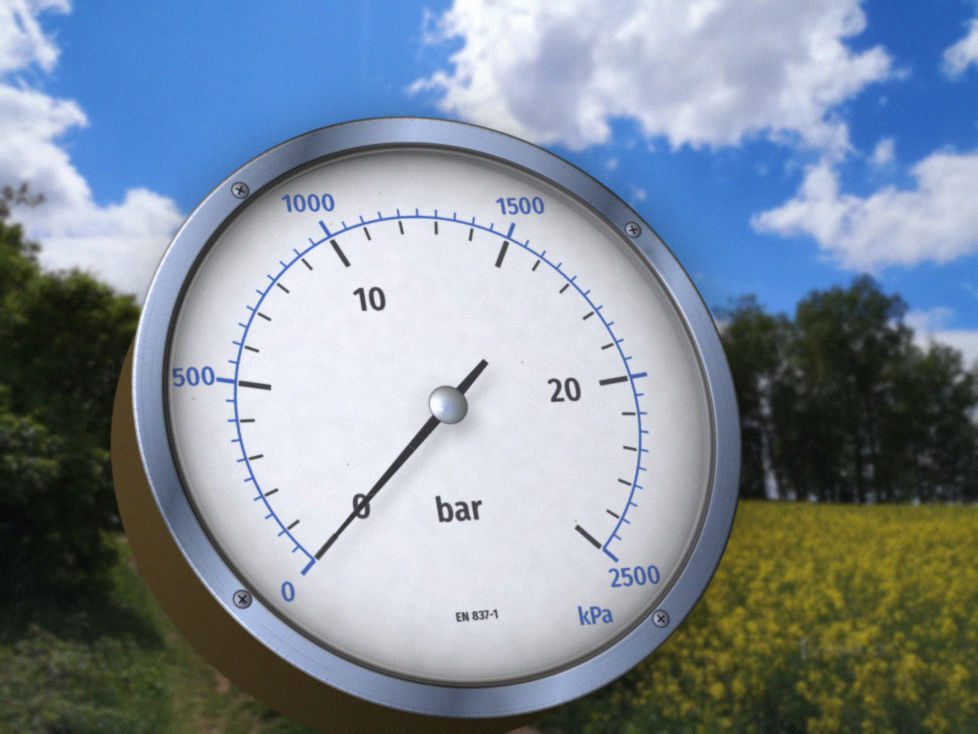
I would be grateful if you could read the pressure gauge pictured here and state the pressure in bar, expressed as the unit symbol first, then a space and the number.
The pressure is bar 0
